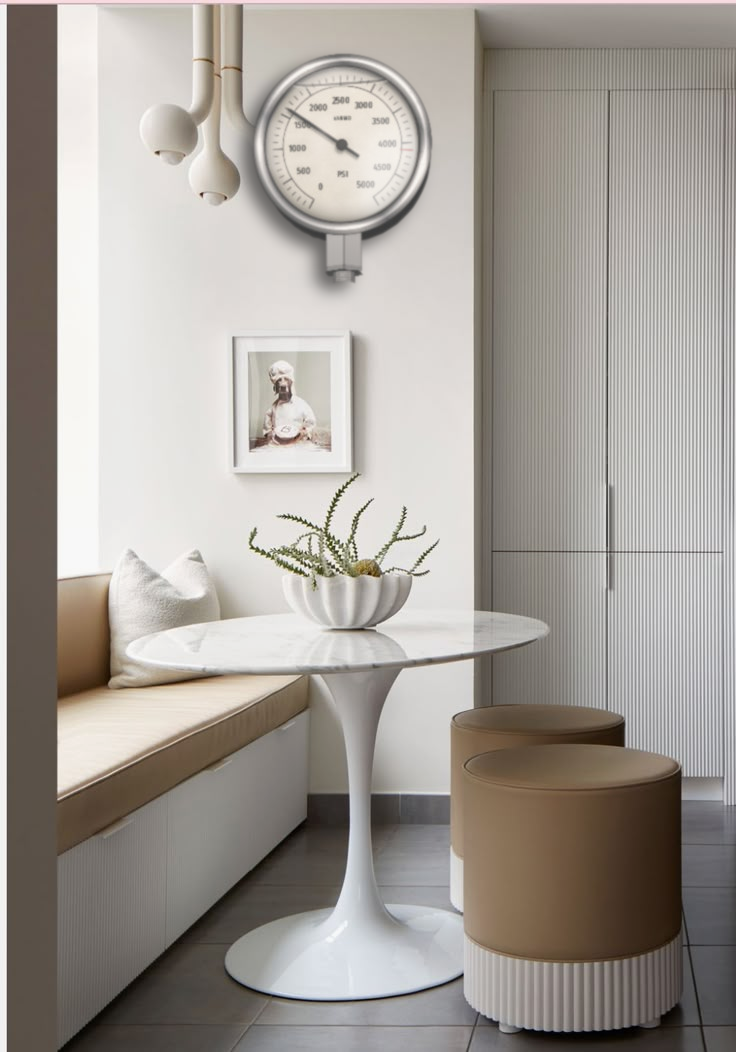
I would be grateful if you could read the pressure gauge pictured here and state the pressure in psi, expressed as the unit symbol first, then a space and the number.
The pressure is psi 1600
